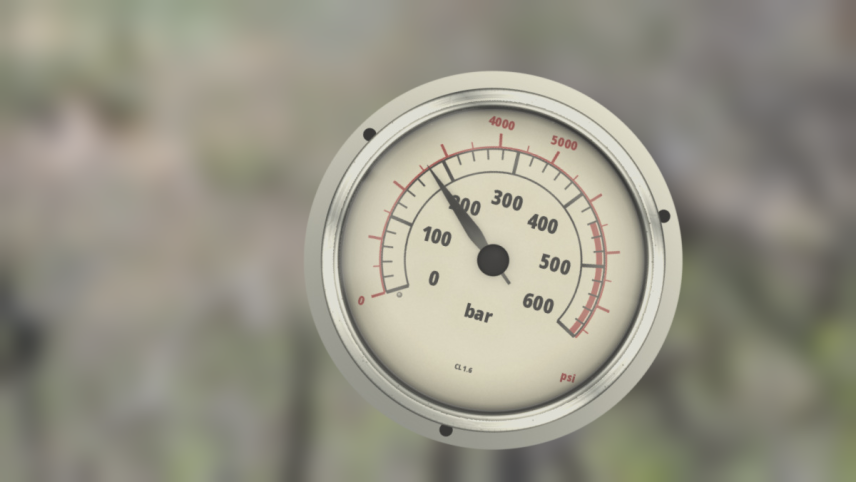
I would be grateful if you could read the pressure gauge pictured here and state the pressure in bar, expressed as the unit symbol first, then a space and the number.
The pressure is bar 180
